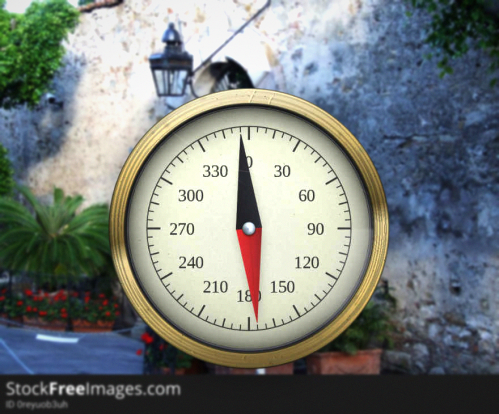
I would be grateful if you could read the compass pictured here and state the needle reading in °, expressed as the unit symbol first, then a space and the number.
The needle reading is ° 175
